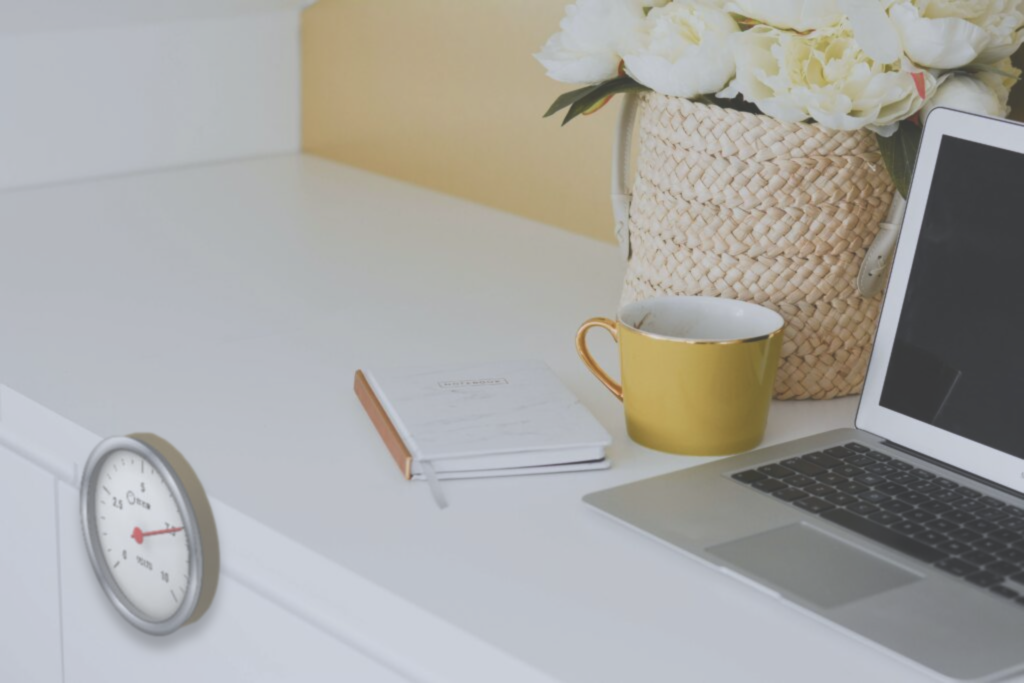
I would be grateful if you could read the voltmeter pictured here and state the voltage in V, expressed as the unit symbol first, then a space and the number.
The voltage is V 7.5
